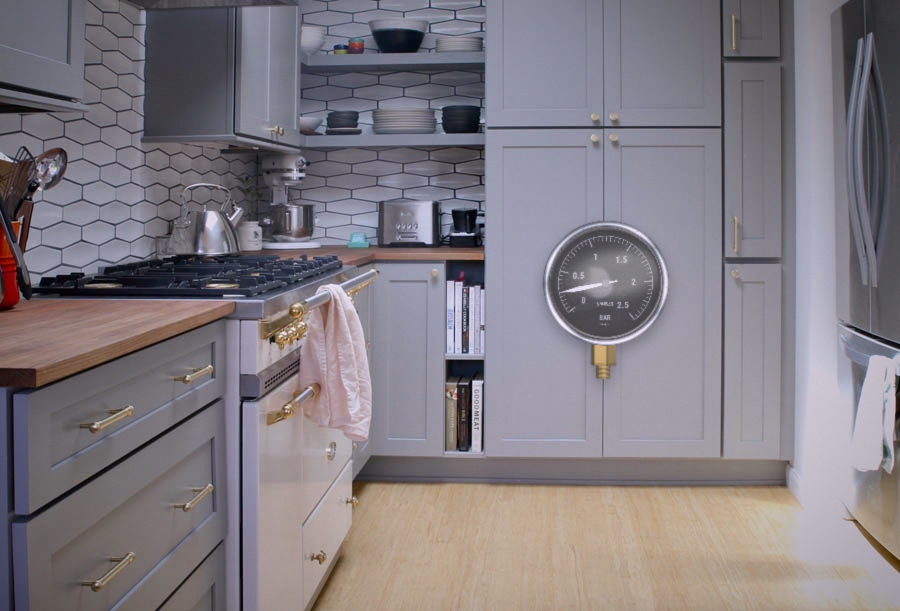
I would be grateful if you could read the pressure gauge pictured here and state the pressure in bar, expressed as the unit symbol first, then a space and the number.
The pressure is bar 0.25
